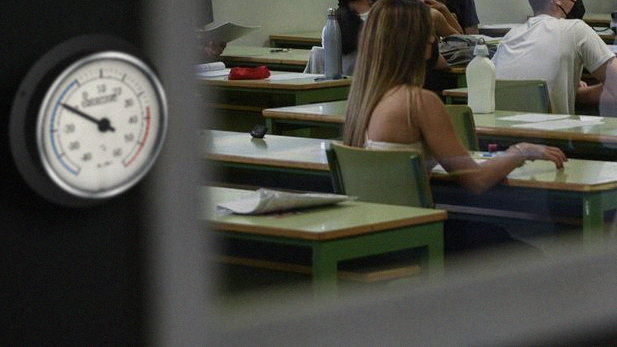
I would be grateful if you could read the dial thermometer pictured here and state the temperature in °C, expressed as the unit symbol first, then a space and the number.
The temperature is °C -10
